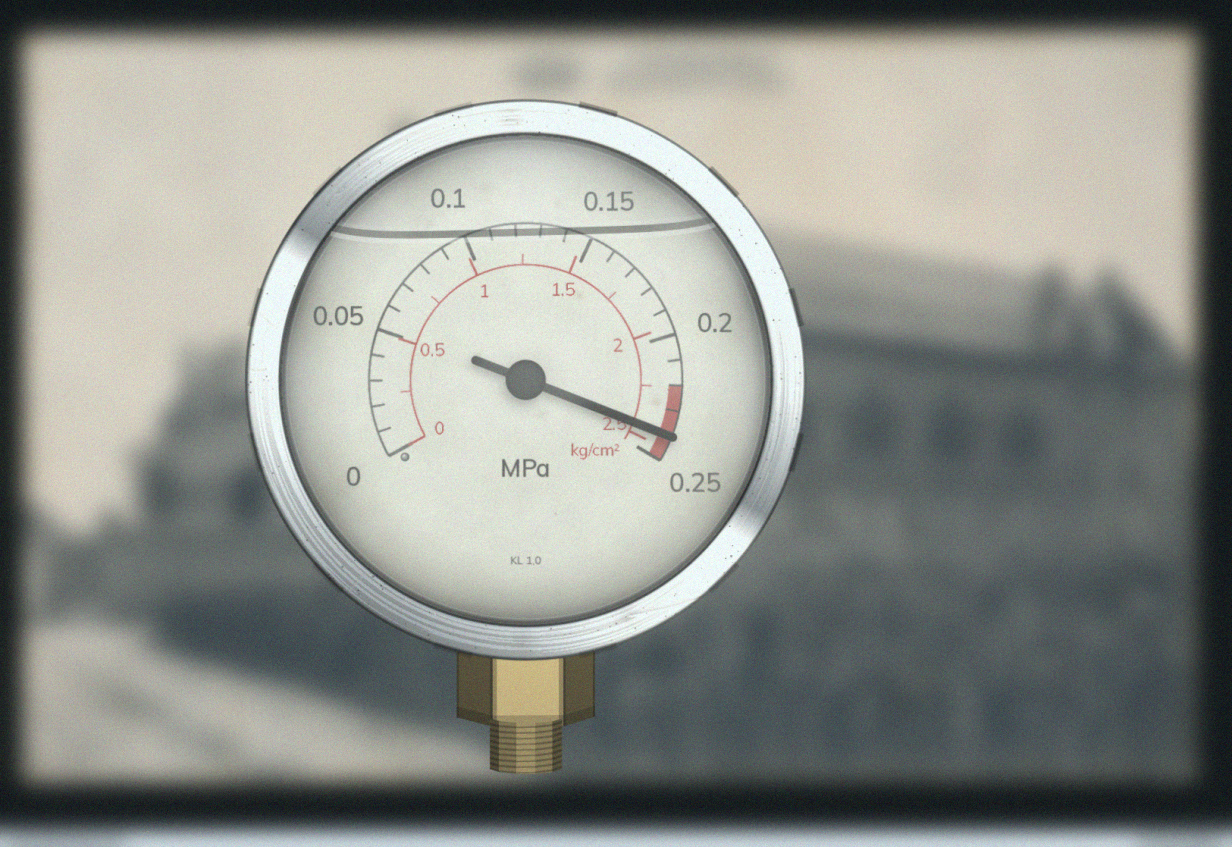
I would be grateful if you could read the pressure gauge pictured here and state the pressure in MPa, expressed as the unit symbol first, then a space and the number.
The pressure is MPa 0.24
